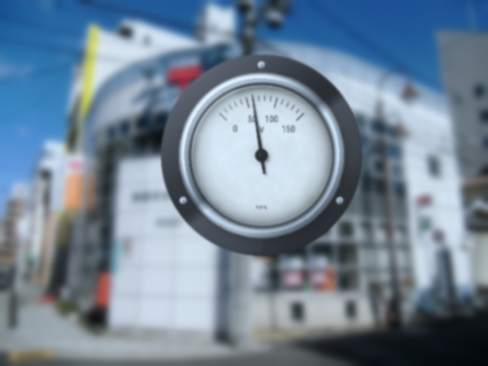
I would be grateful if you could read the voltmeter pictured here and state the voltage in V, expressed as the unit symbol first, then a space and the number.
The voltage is V 60
